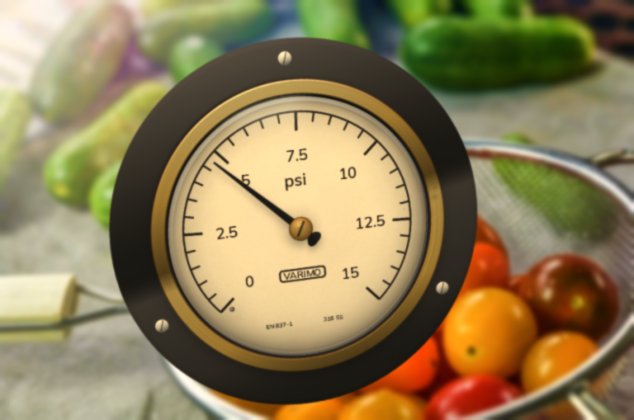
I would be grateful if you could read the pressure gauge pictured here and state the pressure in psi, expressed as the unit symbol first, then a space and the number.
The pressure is psi 4.75
